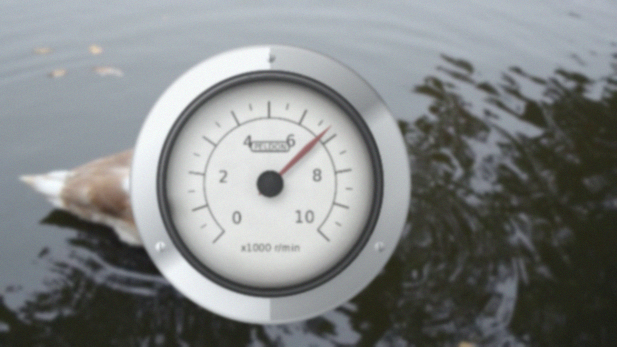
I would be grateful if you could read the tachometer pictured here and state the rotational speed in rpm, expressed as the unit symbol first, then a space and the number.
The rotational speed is rpm 6750
